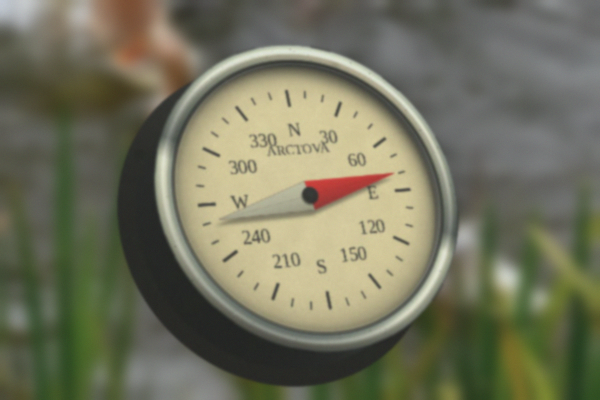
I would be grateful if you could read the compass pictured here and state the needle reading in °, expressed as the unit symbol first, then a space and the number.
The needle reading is ° 80
